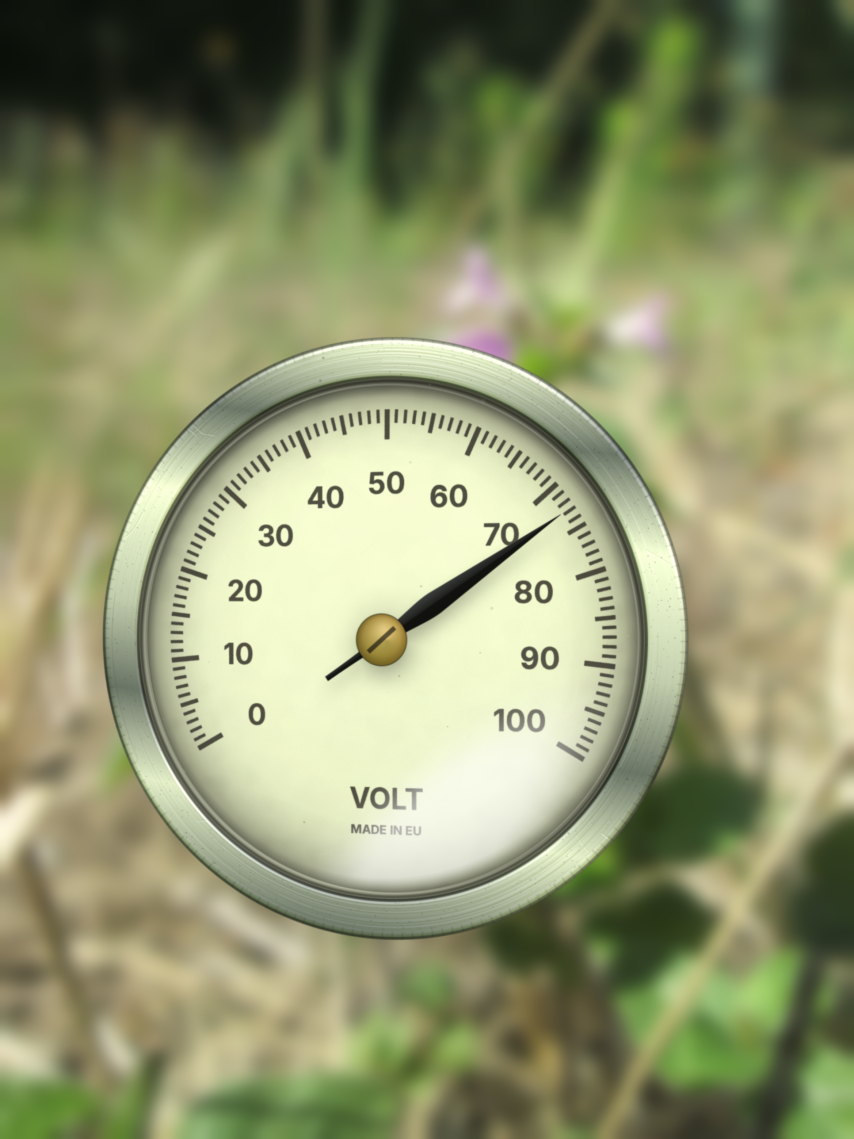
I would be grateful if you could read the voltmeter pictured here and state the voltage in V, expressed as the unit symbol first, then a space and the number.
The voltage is V 73
